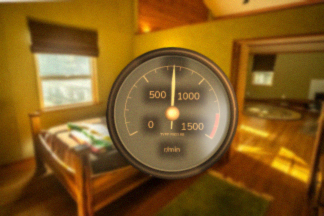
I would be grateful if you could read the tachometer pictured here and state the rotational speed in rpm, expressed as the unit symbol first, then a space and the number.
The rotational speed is rpm 750
